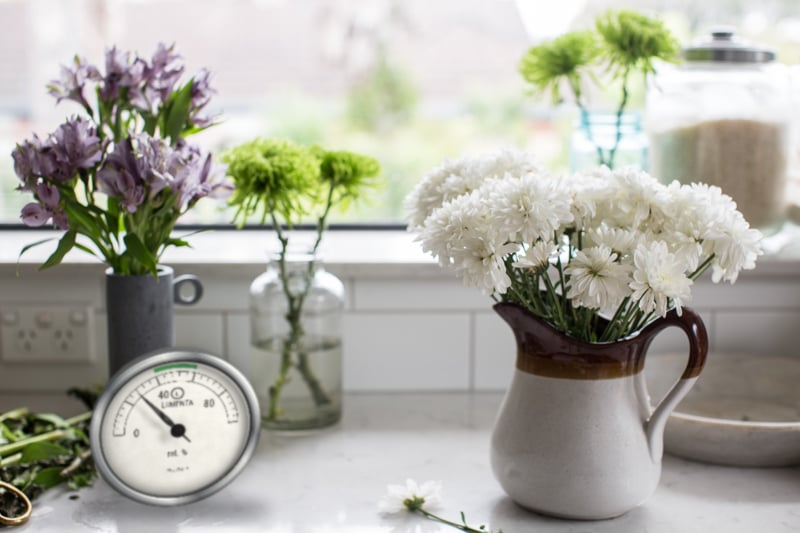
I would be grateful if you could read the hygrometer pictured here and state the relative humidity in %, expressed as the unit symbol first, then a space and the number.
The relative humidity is % 28
